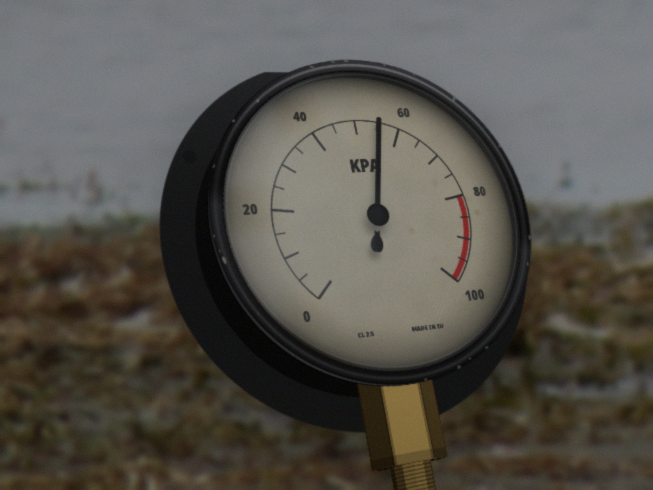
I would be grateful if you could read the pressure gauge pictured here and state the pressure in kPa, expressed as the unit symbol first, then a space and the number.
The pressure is kPa 55
